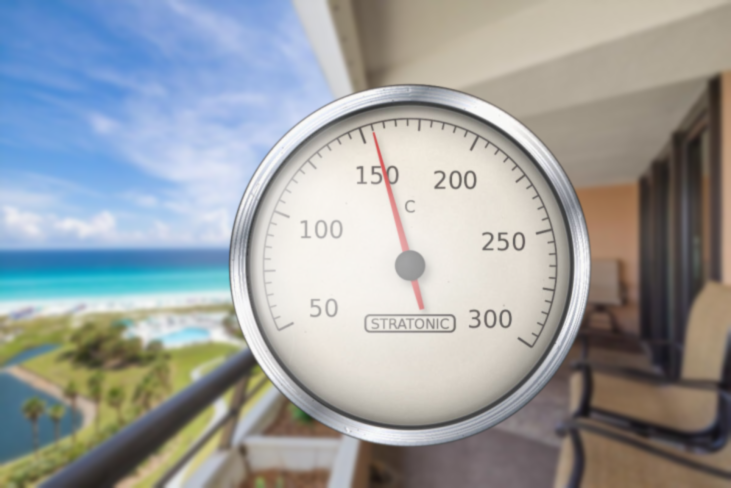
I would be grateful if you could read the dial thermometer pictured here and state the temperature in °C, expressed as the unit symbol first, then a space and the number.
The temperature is °C 155
